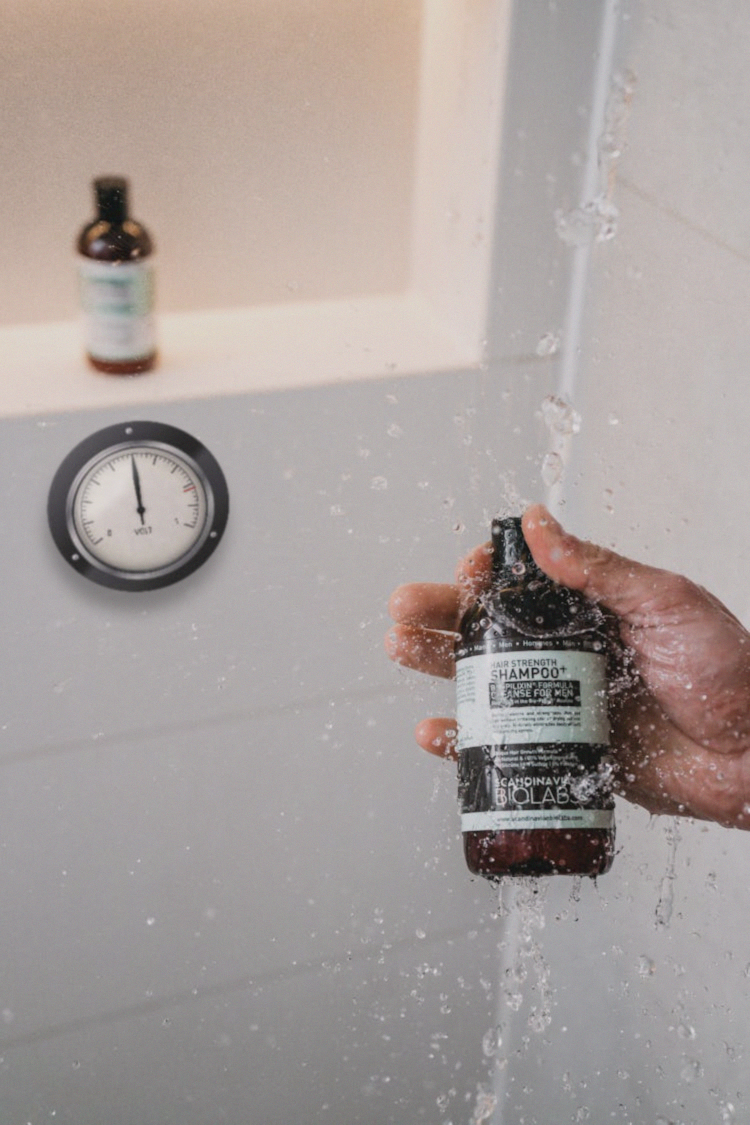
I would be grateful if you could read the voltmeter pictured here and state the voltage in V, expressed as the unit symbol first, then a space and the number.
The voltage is V 0.5
